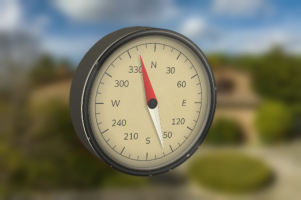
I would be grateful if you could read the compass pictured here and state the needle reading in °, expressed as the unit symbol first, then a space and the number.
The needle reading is ° 340
